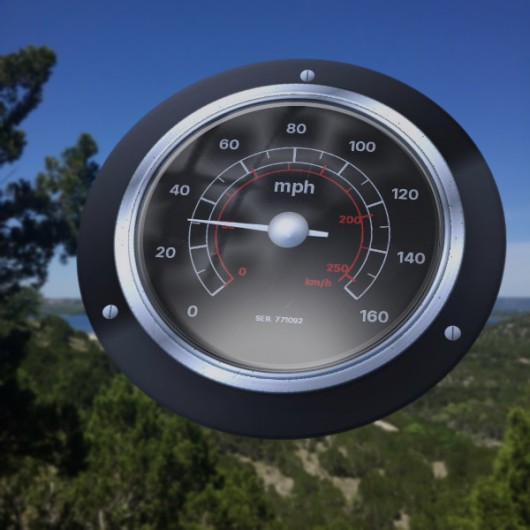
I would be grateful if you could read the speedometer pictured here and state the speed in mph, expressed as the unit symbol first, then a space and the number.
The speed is mph 30
